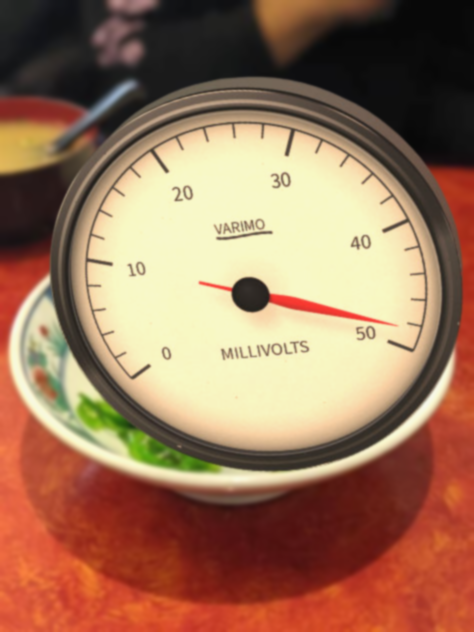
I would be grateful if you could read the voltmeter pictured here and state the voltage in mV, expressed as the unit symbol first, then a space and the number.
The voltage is mV 48
